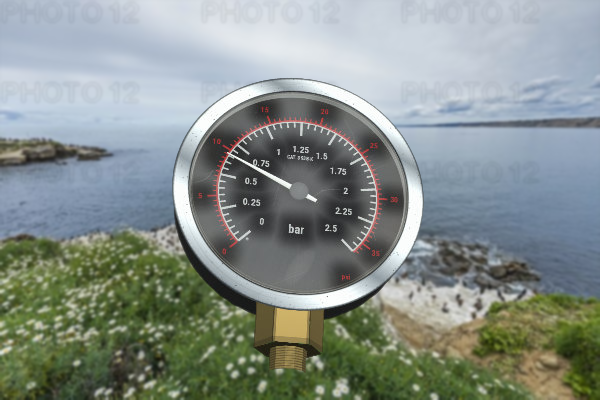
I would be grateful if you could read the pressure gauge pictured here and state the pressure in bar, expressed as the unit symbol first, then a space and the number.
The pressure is bar 0.65
